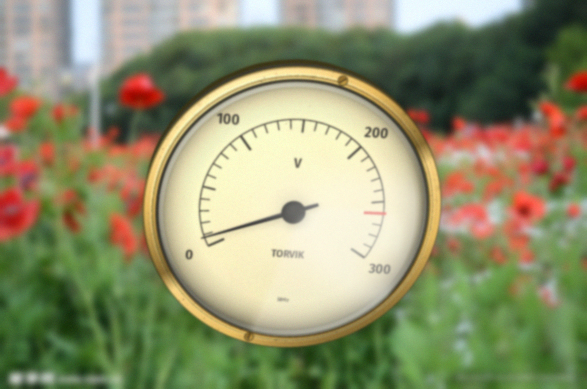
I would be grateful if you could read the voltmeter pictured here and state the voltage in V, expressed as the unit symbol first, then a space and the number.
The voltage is V 10
